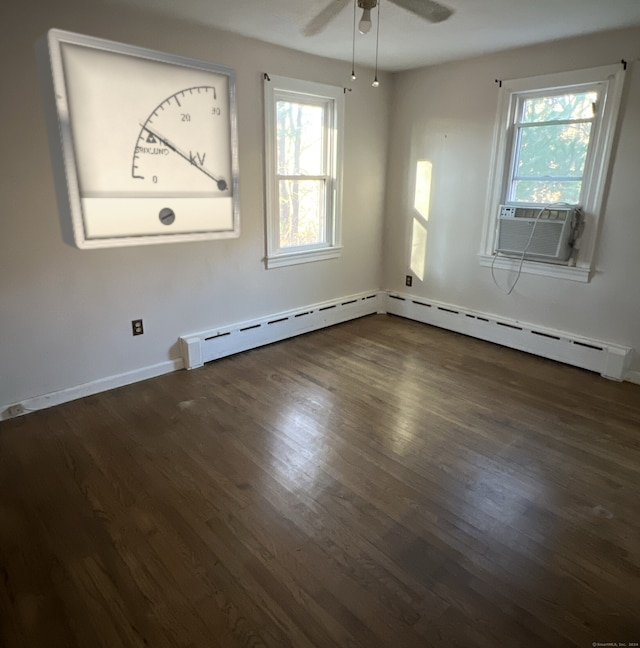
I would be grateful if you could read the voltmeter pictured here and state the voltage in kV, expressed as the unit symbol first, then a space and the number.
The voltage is kV 10
